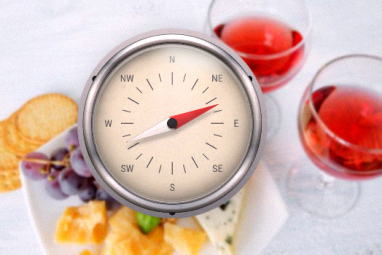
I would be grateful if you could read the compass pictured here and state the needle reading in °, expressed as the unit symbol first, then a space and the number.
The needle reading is ° 67.5
